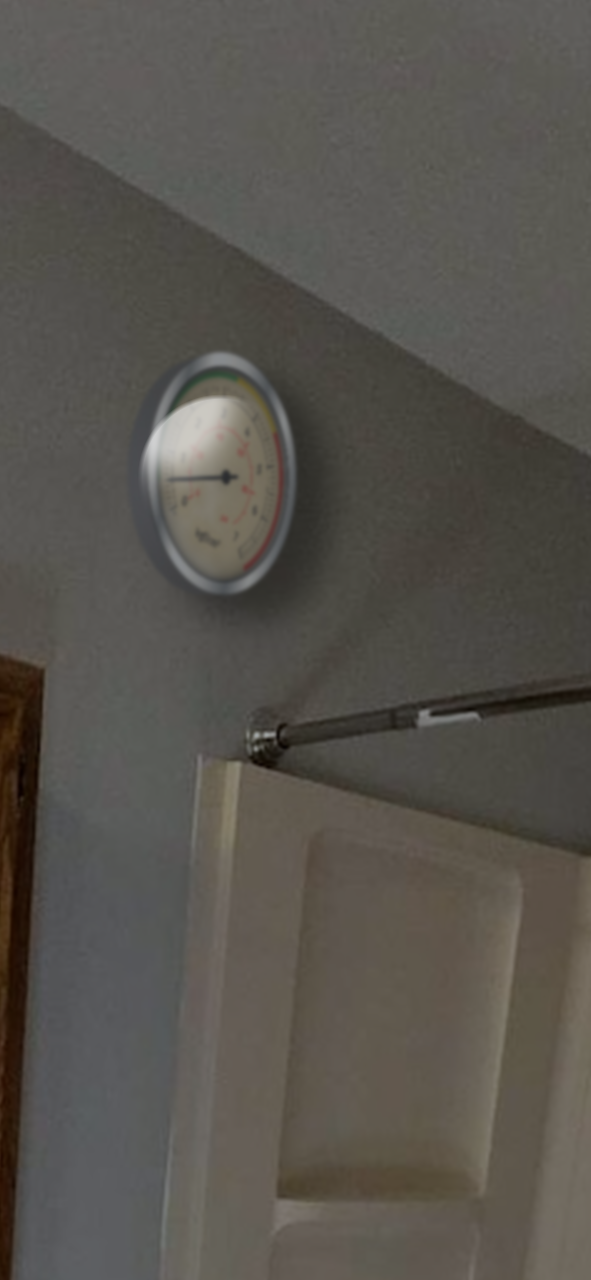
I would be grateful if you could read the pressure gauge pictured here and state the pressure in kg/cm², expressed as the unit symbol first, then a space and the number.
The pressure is kg/cm² 0.5
